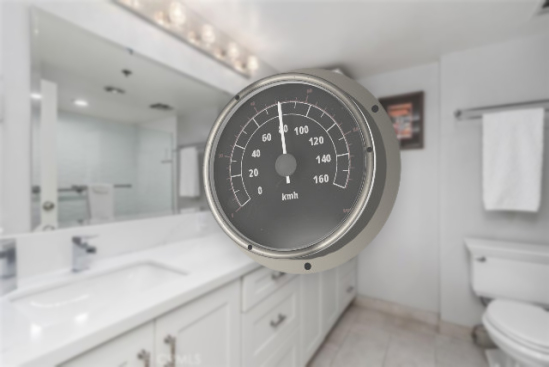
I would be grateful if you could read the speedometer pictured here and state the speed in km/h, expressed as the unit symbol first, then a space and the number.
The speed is km/h 80
